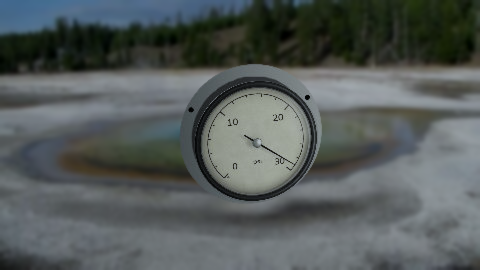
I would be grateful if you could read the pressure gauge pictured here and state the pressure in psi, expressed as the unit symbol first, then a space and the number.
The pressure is psi 29
